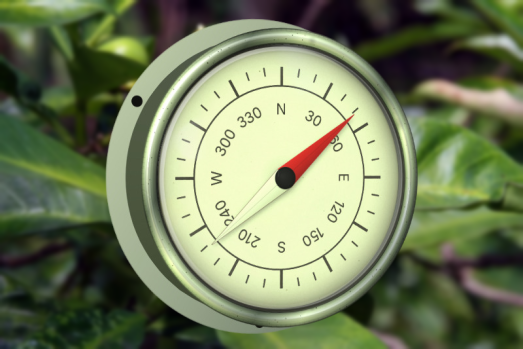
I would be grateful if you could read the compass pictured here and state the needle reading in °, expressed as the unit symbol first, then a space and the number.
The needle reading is ° 50
